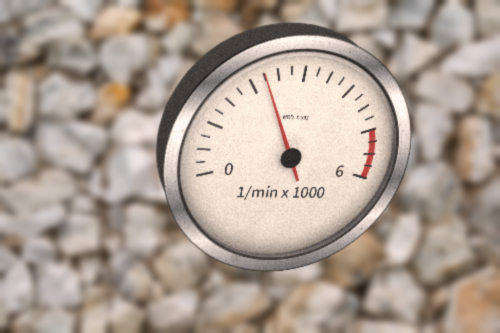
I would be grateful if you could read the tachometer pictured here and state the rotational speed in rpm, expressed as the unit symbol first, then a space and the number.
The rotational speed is rpm 2250
